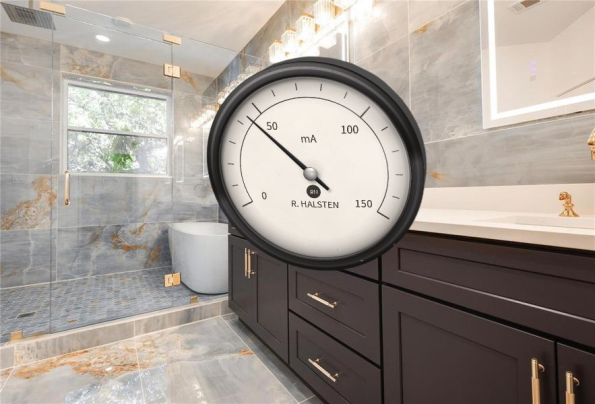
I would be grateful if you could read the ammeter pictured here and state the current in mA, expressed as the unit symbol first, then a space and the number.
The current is mA 45
